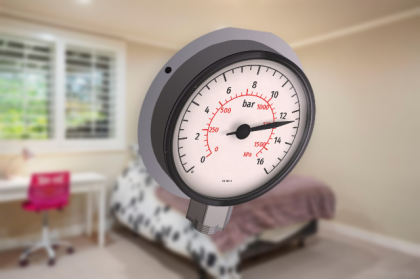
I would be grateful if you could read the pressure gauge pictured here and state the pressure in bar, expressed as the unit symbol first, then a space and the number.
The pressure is bar 12.5
